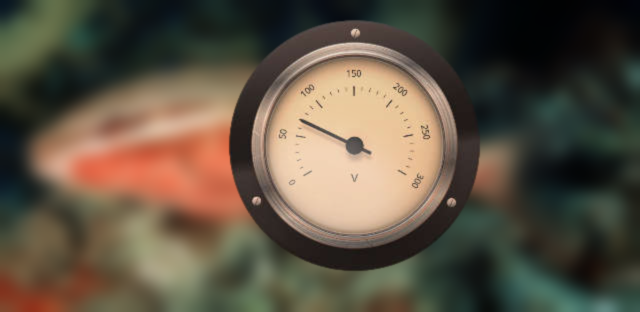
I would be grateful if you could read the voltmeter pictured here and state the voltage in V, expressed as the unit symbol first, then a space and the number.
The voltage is V 70
